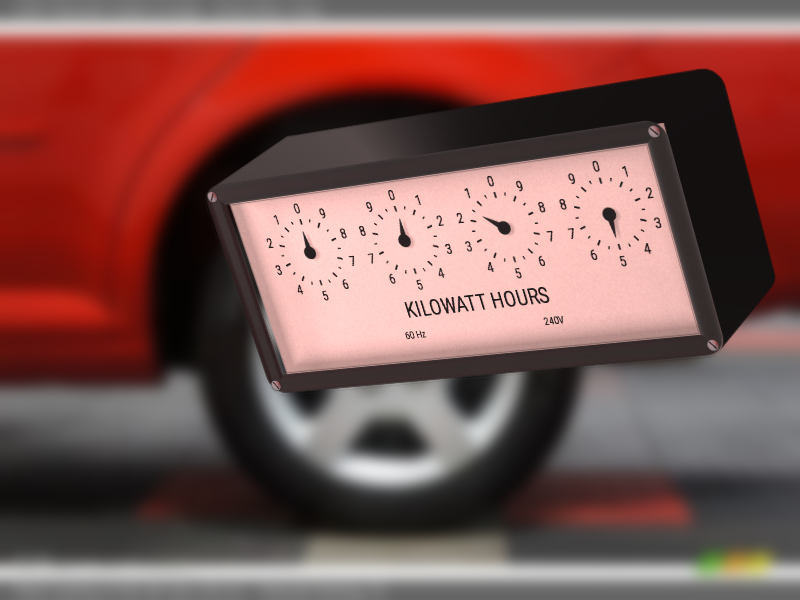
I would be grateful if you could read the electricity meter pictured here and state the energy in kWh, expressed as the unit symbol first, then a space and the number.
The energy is kWh 15
